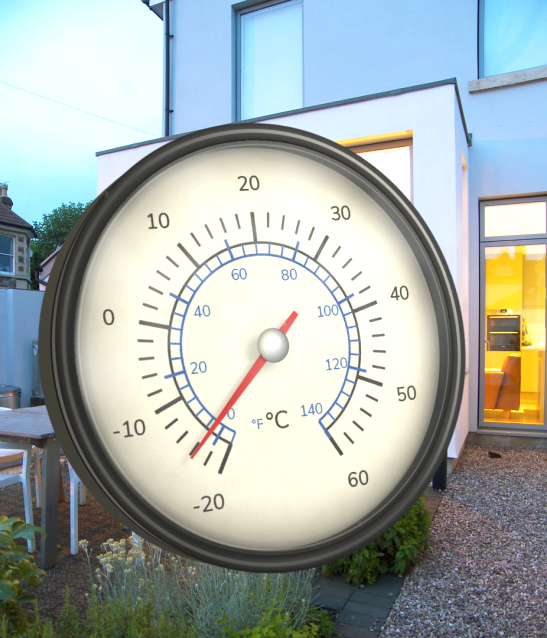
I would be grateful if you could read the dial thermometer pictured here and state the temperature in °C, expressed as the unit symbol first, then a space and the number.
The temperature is °C -16
